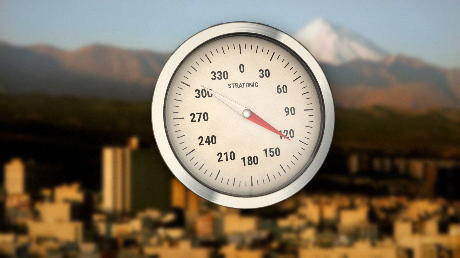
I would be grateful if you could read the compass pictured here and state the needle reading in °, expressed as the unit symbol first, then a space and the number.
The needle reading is ° 125
